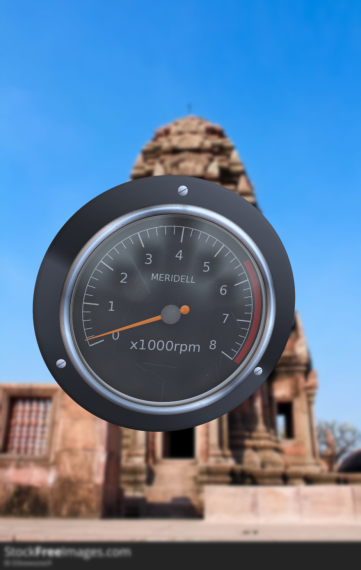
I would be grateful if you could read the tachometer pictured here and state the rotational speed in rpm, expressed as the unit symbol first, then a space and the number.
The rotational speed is rpm 200
